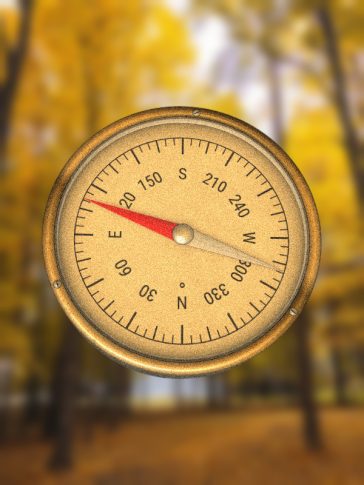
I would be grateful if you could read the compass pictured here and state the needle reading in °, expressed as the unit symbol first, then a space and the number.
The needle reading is ° 110
